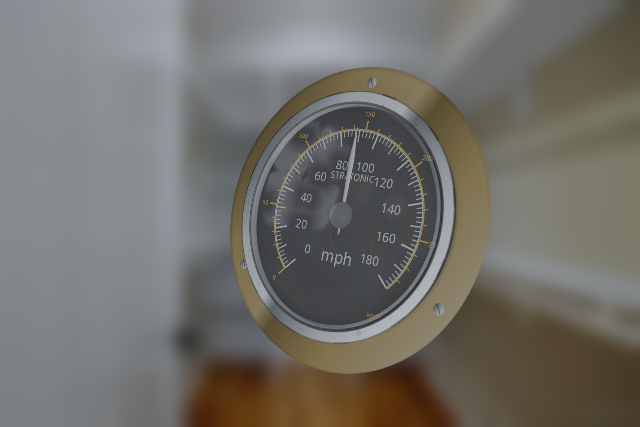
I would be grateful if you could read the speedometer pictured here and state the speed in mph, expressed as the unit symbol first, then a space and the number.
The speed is mph 90
